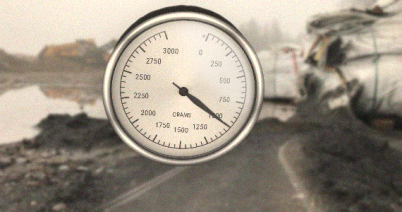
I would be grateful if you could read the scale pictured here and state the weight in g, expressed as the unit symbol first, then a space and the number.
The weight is g 1000
